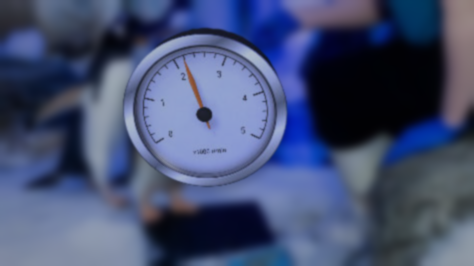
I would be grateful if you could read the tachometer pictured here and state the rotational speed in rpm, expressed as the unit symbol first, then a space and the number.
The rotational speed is rpm 2200
